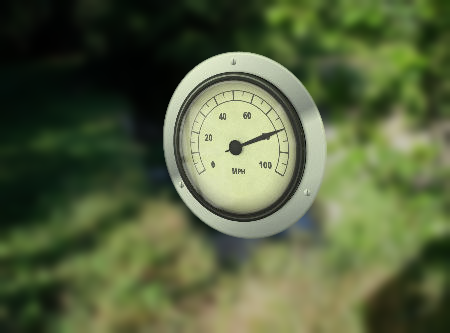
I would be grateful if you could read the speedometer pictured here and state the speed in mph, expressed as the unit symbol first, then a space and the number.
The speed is mph 80
